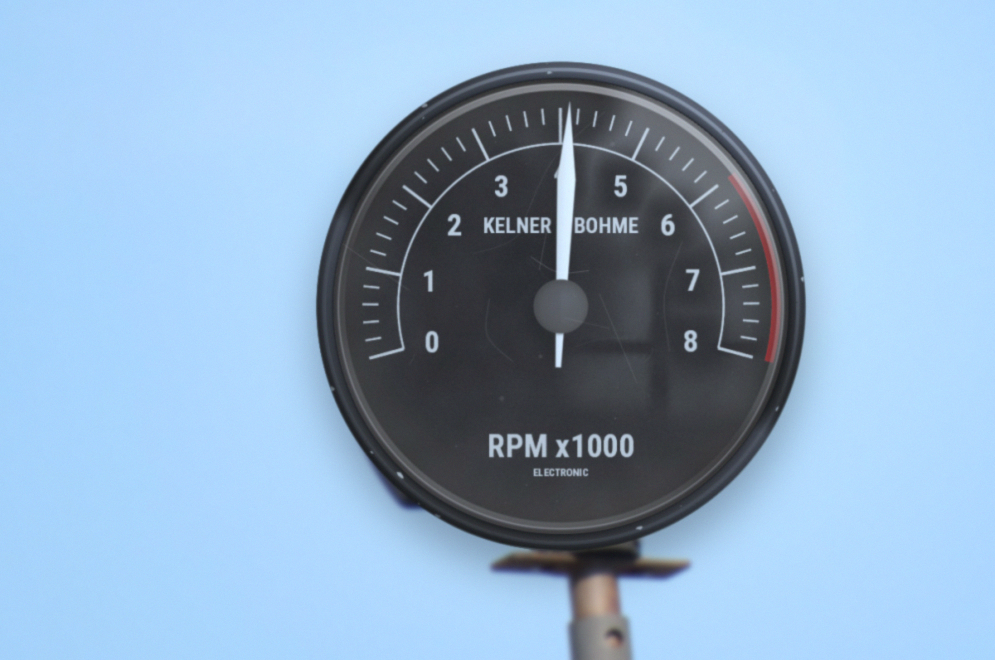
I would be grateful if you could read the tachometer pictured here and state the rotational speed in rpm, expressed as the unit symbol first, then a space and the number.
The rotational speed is rpm 4100
